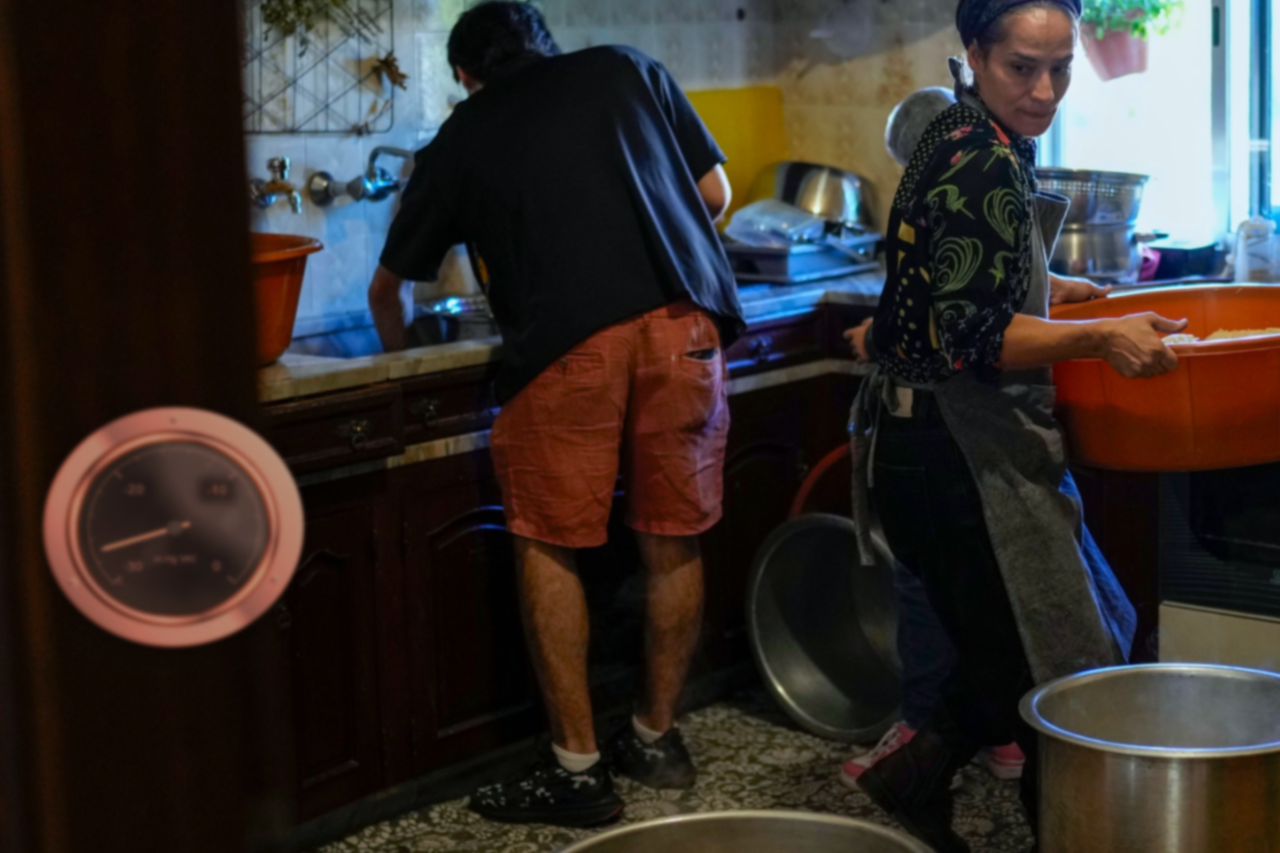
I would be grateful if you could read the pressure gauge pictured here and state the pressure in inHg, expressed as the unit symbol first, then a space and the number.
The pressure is inHg -27
